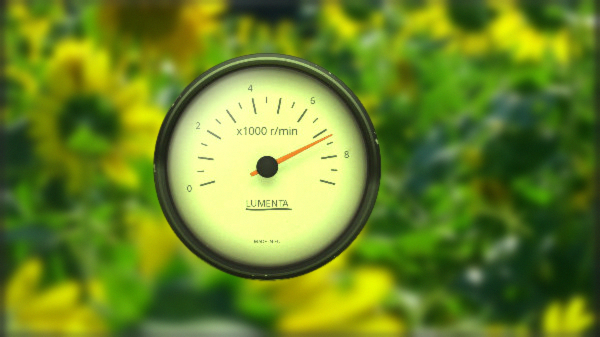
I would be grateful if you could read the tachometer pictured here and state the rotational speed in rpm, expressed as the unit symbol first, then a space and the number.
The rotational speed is rpm 7250
